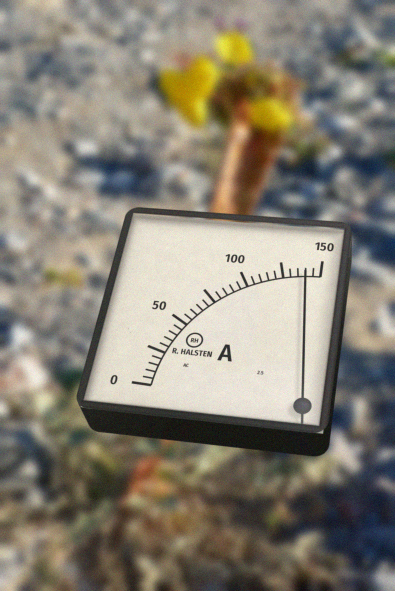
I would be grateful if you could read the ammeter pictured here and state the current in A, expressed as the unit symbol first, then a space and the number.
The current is A 140
